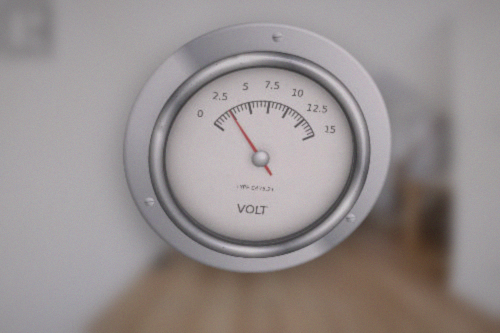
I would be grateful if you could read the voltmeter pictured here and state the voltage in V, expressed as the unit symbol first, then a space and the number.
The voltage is V 2.5
